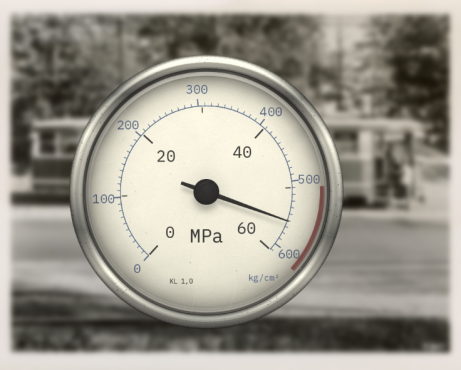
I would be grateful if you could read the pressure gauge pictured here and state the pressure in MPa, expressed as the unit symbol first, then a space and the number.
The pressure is MPa 55
